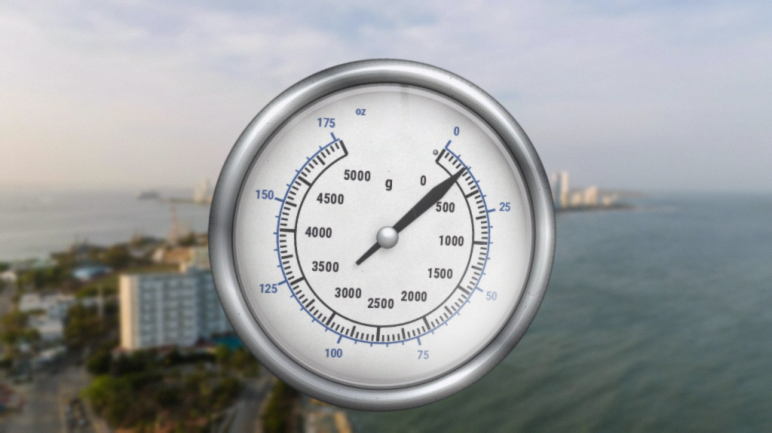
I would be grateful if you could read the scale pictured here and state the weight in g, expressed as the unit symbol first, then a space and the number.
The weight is g 250
